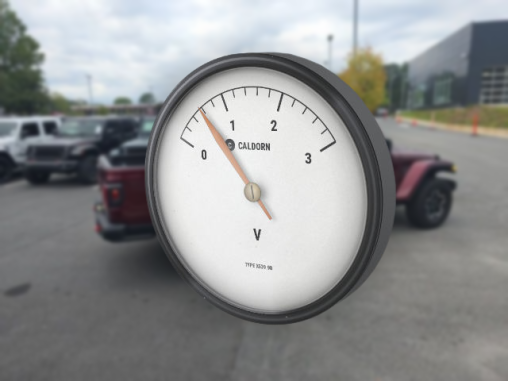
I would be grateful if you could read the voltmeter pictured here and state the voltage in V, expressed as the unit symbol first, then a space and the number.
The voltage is V 0.6
